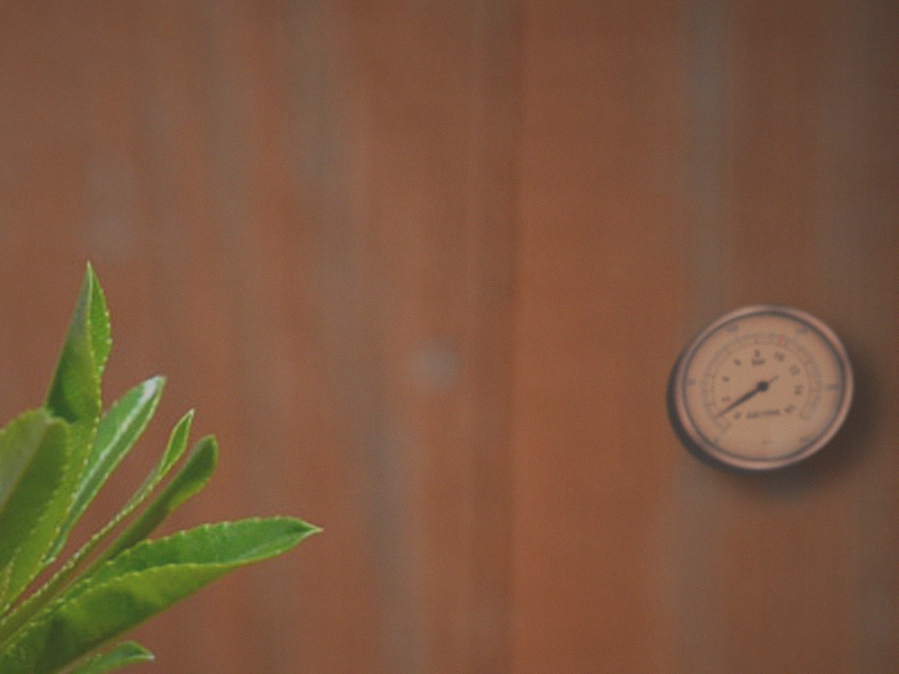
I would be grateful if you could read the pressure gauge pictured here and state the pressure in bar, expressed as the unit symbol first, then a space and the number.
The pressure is bar 1
